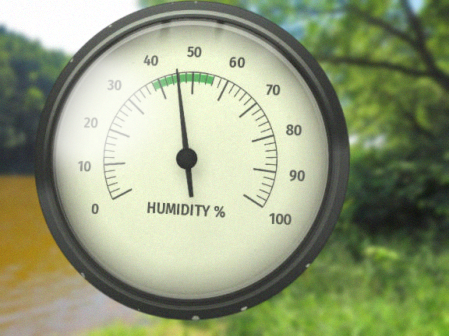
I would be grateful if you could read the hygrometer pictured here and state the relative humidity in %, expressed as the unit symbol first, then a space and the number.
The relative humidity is % 46
